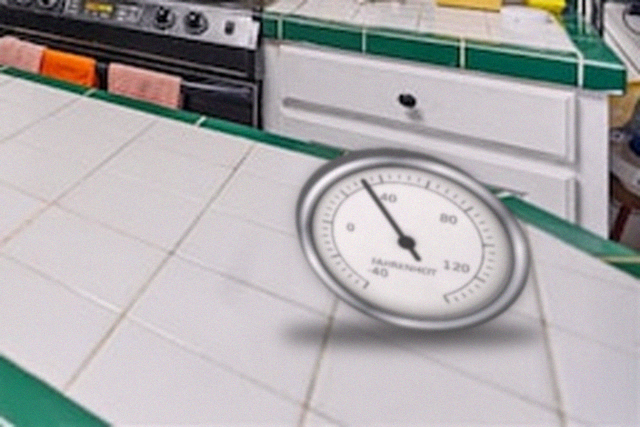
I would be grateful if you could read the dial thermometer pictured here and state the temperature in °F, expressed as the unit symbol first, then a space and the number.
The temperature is °F 32
